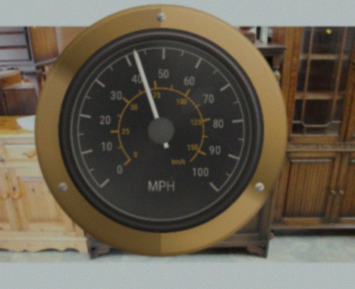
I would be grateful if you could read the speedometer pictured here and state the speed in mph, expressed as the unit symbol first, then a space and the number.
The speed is mph 42.5
